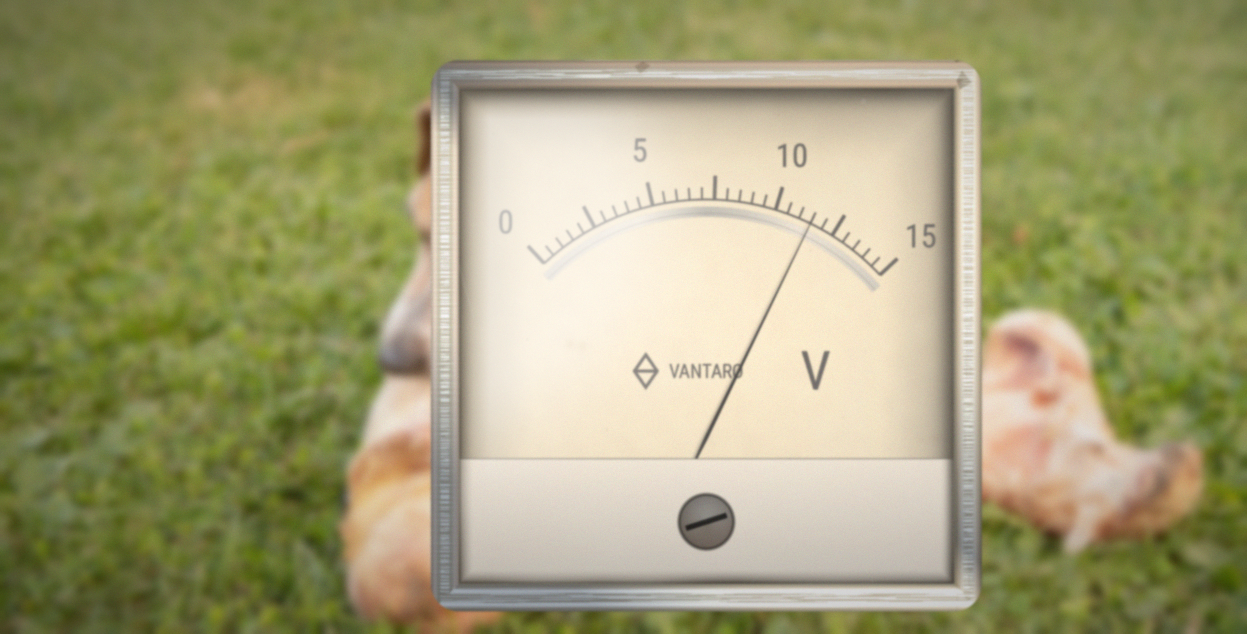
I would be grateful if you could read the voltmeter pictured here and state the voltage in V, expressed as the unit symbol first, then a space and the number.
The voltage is V 11.5
